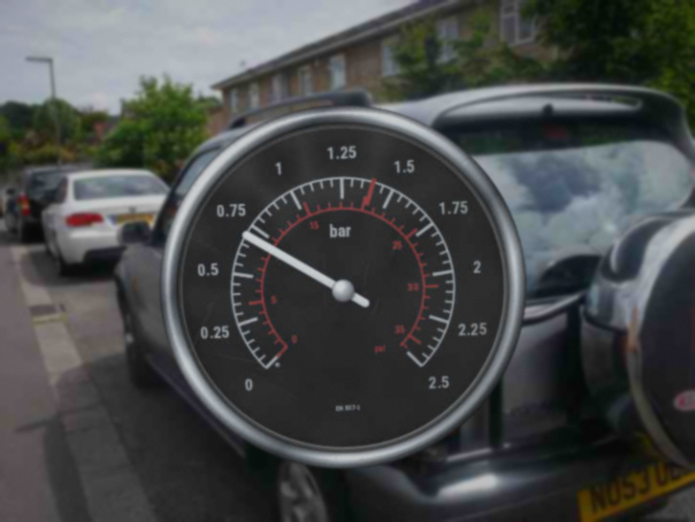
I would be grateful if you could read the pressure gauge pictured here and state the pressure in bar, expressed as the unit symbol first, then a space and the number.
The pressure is bar 0.7
